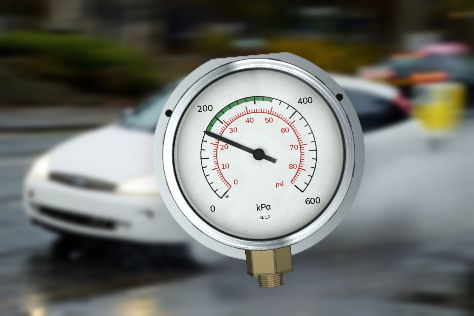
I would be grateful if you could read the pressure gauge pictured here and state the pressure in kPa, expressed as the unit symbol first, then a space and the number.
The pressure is kPa 160
